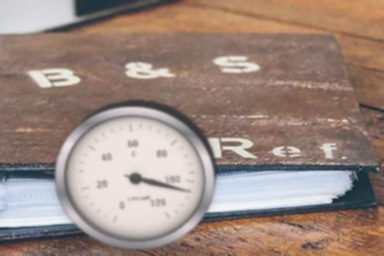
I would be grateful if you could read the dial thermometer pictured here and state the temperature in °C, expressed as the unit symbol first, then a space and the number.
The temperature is °C 104
